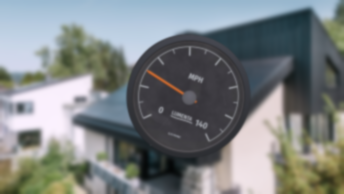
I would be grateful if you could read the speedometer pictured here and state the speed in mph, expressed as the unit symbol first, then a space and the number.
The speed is mph 30
